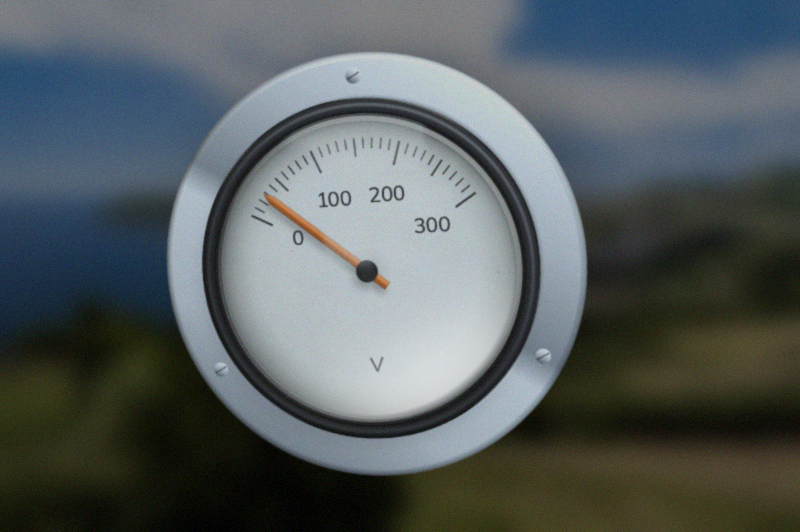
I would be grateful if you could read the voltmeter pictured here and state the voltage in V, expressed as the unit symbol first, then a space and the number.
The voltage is V 30
